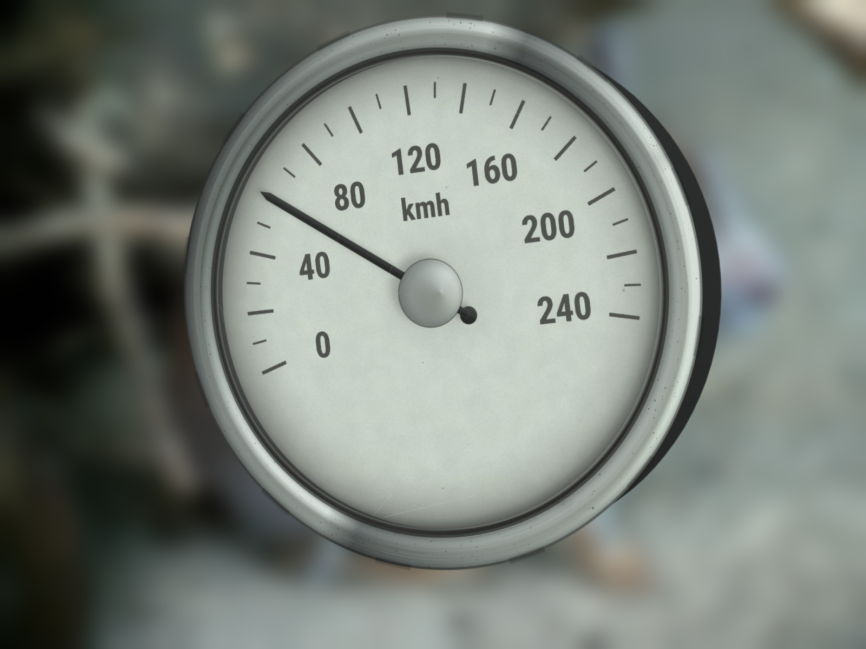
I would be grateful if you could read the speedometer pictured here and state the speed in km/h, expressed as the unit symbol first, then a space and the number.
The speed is km/h 60
